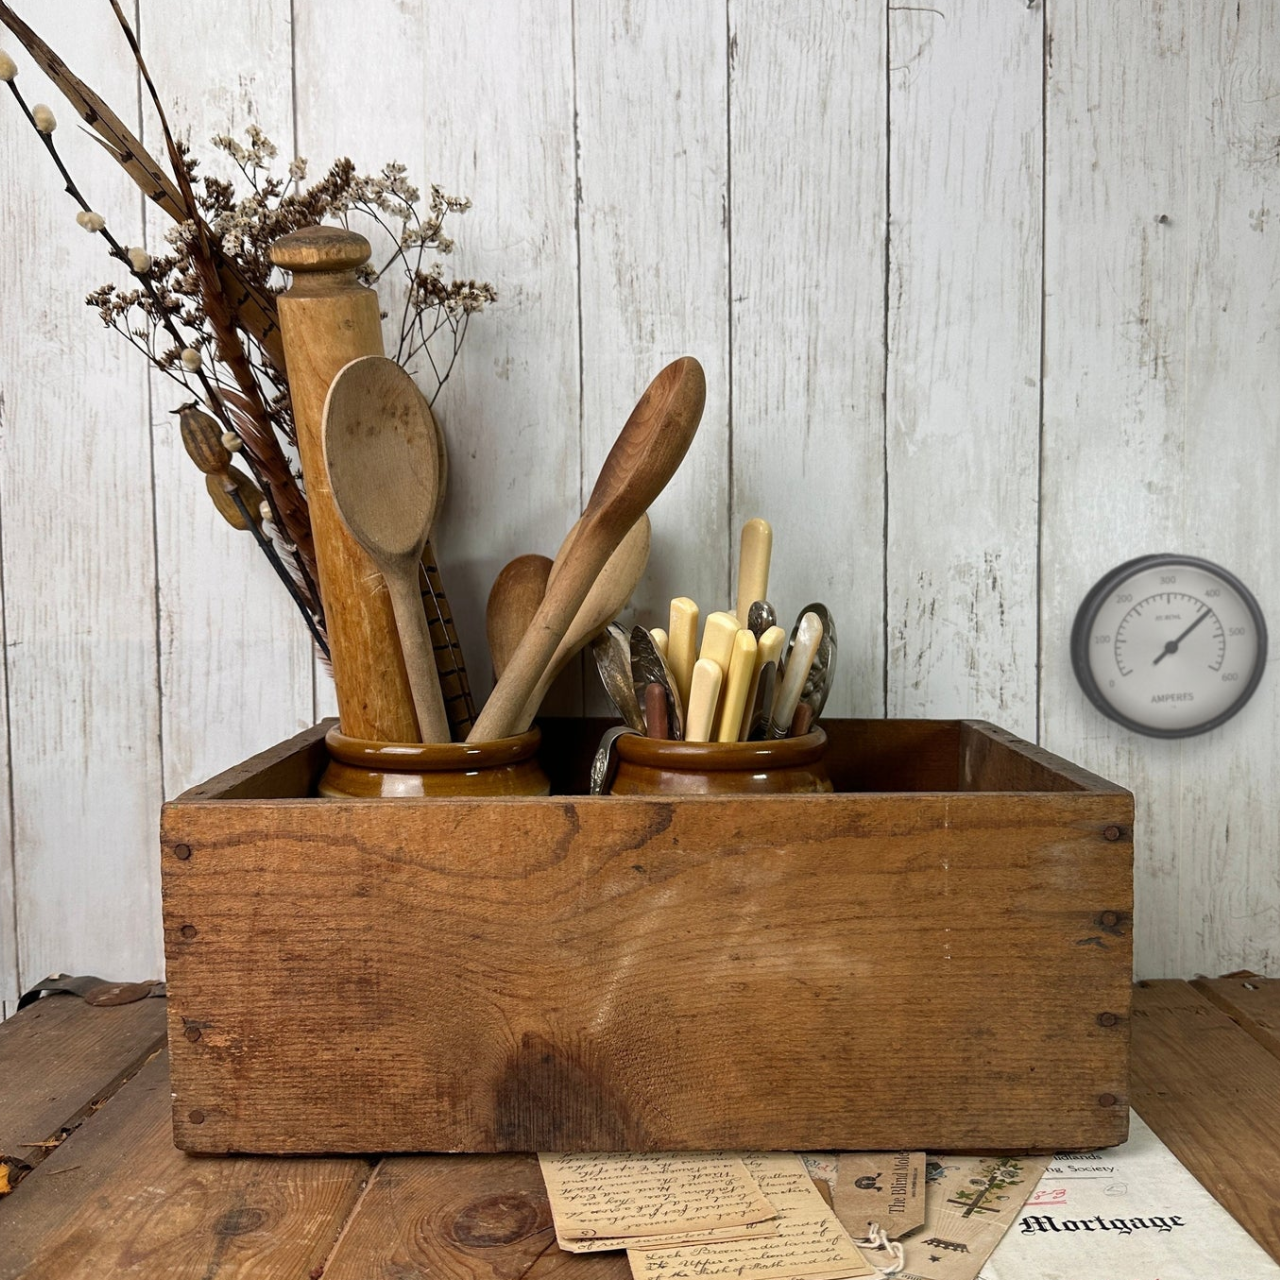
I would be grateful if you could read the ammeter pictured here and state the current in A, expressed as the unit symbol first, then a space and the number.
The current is A 420
